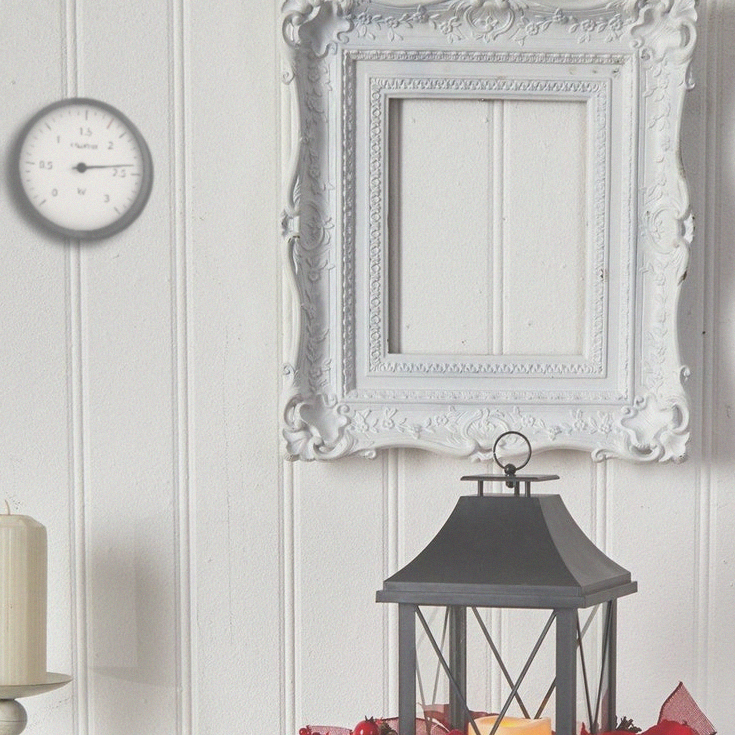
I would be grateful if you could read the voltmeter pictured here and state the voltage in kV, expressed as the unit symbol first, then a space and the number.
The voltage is kV 2.4
